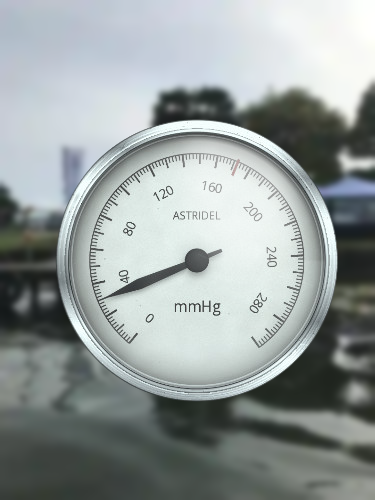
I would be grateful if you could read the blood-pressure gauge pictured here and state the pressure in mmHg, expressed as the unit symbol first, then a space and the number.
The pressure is mmHg 30
